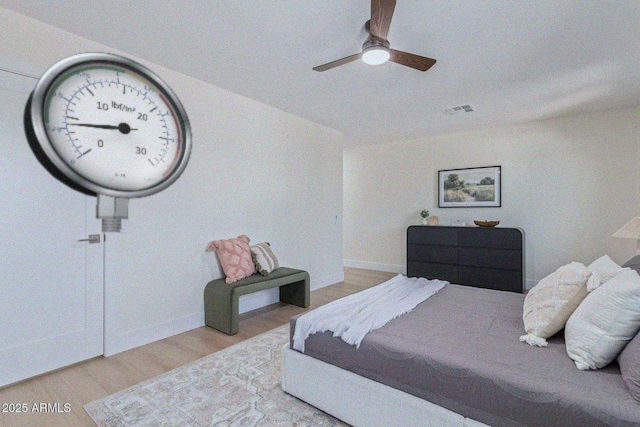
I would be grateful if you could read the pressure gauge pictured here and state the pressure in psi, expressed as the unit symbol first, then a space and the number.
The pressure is psi 4
